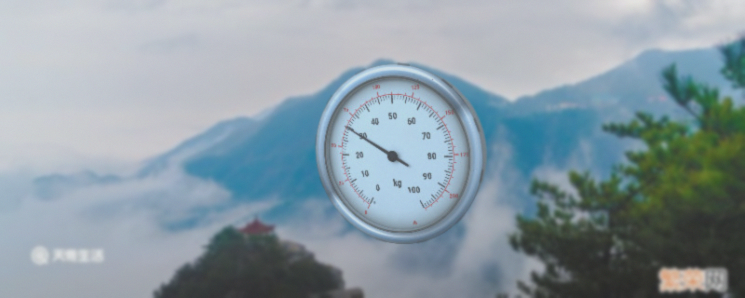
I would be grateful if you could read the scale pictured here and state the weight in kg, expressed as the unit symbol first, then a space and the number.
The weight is kg 30
